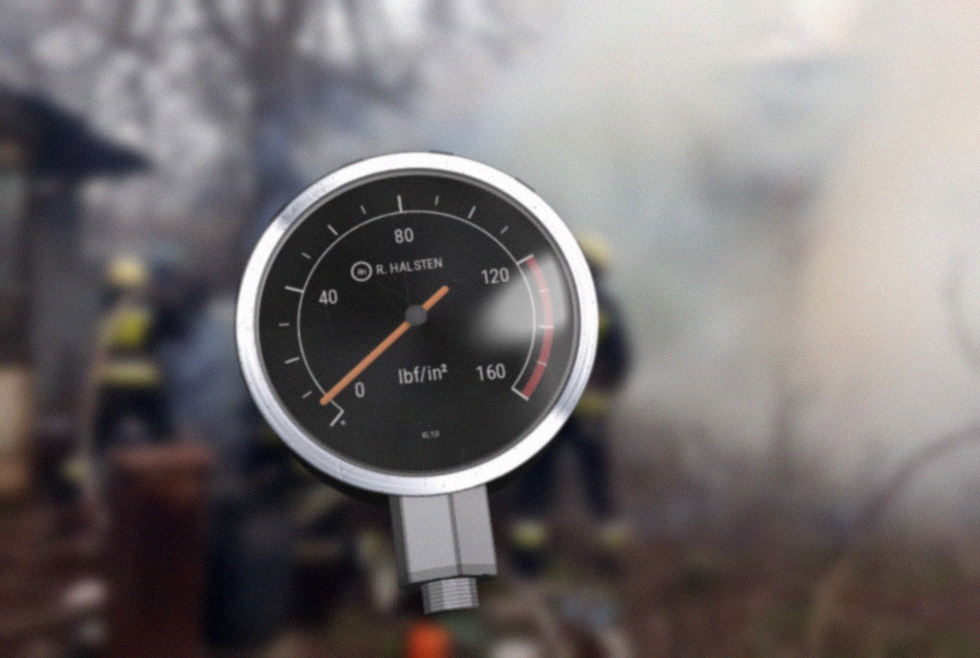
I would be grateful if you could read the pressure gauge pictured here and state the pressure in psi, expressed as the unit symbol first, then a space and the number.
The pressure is psi 5
